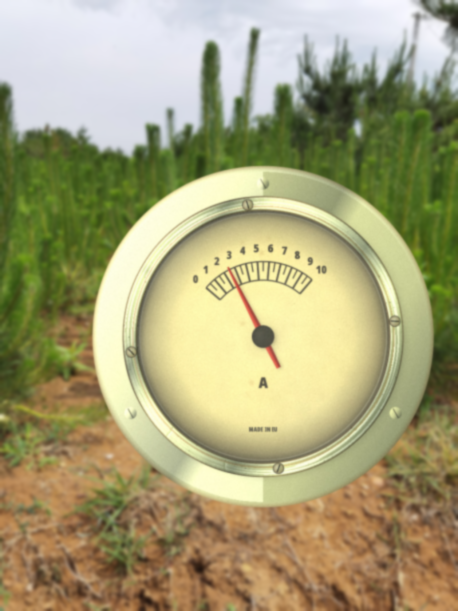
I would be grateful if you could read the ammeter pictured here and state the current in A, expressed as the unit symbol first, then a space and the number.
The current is A 2.5
